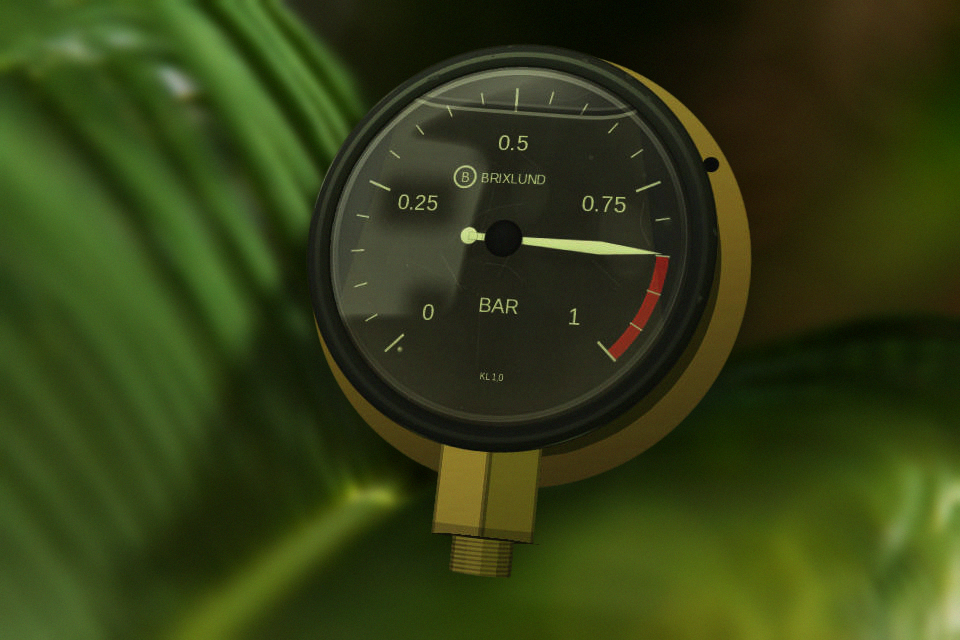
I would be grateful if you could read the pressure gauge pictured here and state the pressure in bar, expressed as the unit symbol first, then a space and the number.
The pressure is bar 0.85
